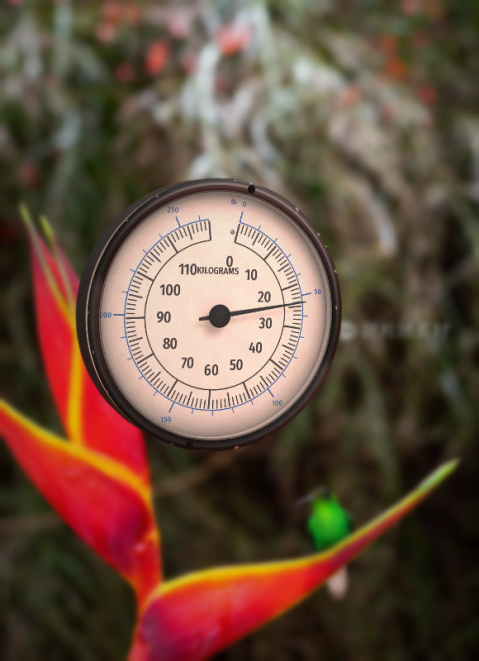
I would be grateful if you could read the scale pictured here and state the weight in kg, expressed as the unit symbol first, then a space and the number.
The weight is kg 24
